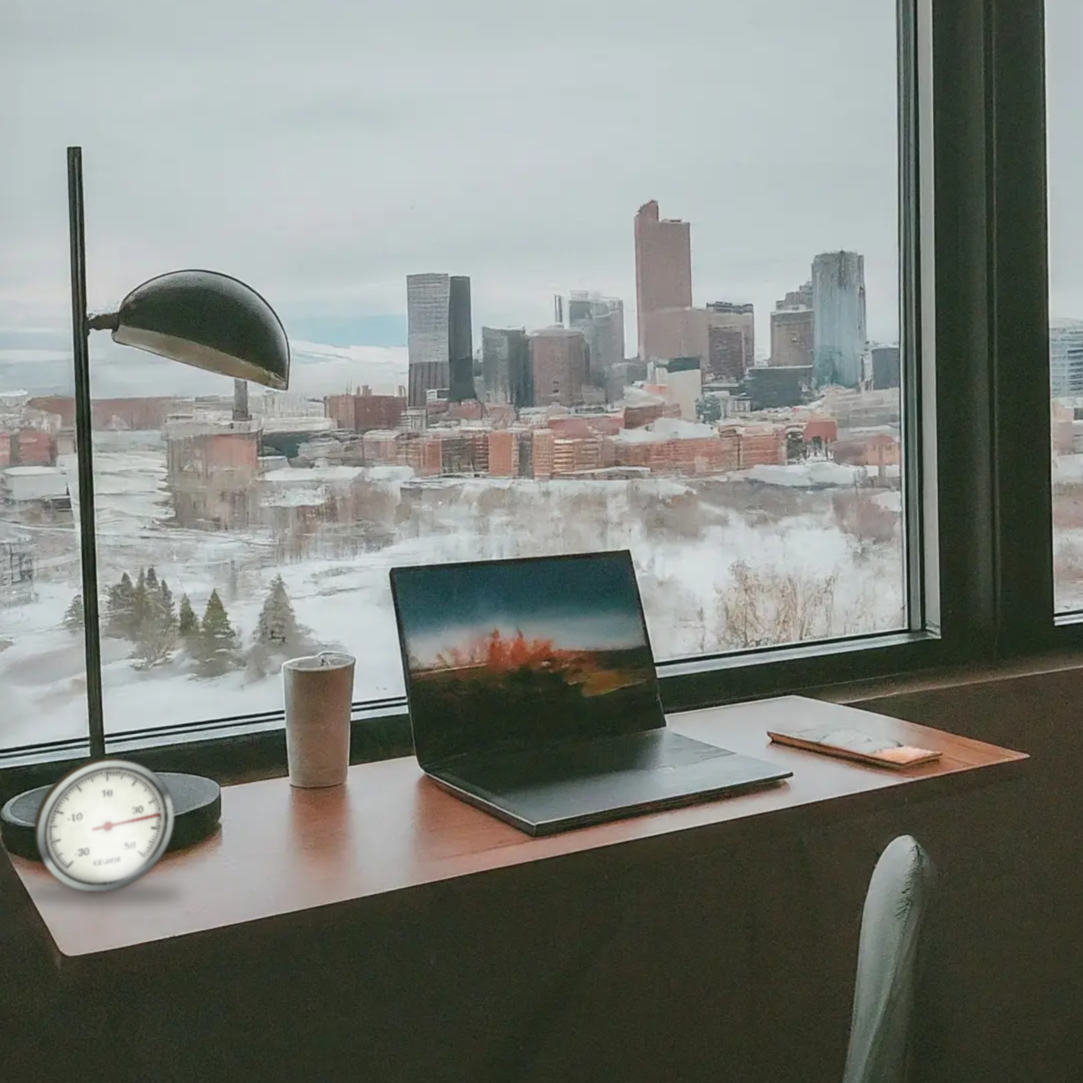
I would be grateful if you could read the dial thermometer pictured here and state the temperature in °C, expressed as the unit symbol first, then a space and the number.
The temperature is °C 35
